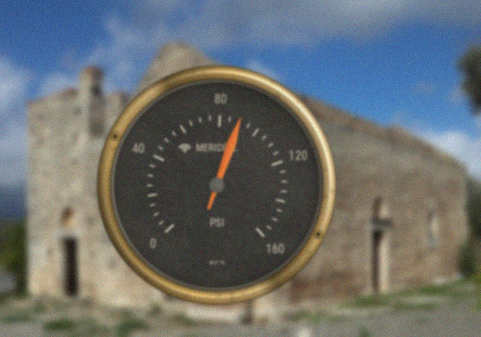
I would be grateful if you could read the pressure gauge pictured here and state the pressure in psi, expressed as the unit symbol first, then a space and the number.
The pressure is psi 90
